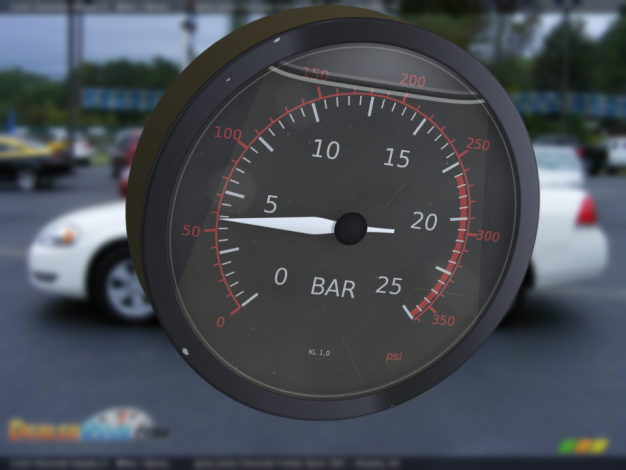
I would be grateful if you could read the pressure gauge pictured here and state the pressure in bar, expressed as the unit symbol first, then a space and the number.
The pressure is bar 4
